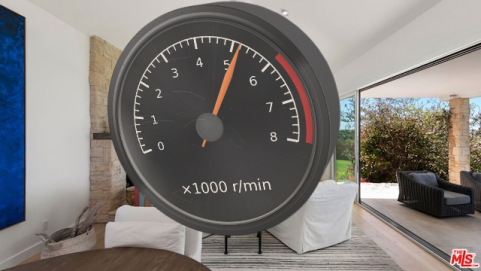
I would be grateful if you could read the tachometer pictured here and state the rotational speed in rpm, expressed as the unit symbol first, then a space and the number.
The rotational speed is rpm 5200
